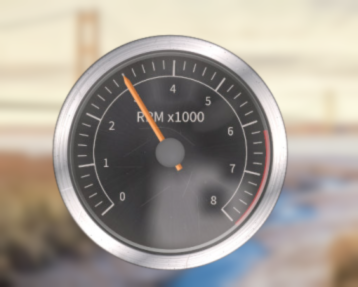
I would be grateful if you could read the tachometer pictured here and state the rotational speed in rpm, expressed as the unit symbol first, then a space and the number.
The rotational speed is rpm 3000
